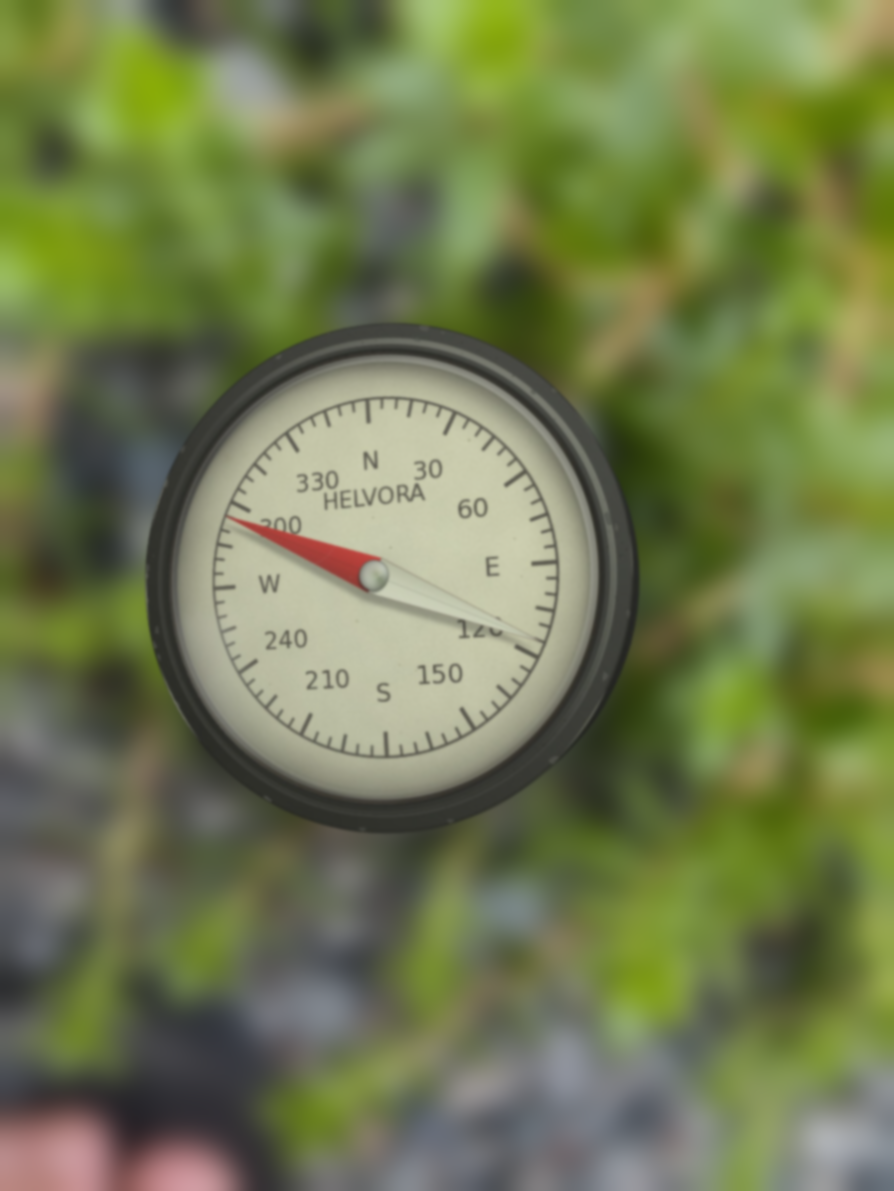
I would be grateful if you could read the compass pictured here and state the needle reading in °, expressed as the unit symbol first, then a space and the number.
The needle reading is ° 295
